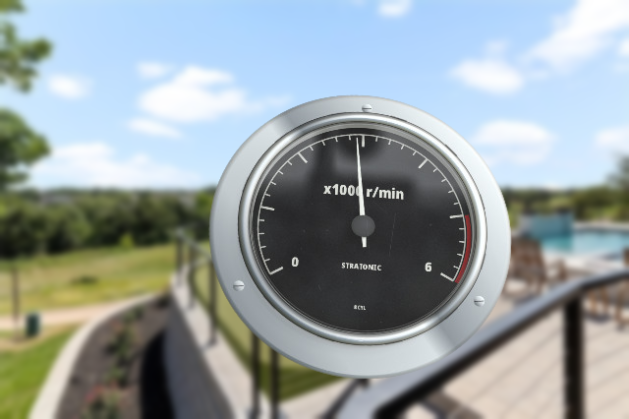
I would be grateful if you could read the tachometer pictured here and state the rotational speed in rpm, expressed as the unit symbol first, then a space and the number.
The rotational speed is rpm 2900
